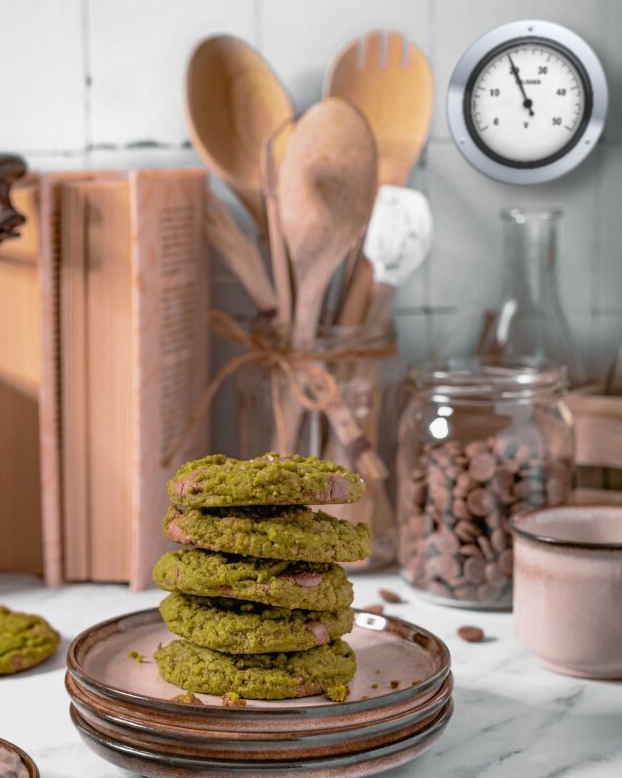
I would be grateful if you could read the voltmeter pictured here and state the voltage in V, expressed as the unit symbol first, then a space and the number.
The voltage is V 20
